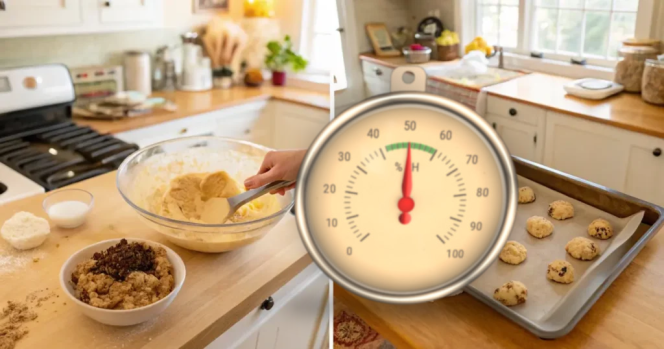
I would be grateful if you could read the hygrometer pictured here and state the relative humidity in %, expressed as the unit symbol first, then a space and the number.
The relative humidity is % 50
